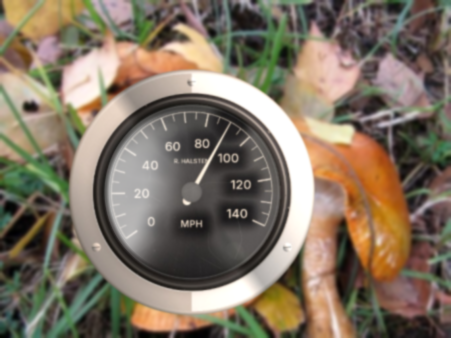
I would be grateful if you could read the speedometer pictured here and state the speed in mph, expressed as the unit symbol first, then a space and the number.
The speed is mph 90
